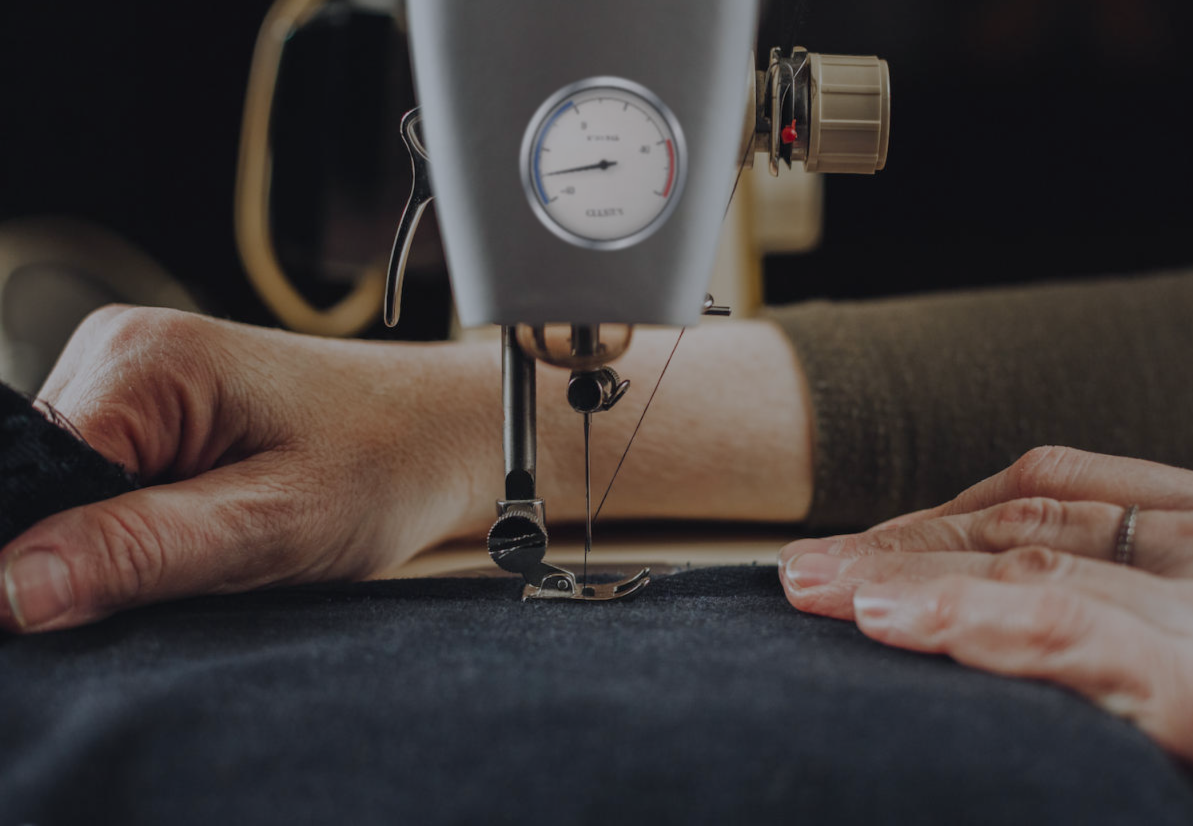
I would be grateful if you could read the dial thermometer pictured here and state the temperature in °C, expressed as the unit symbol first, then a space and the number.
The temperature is °C -30
